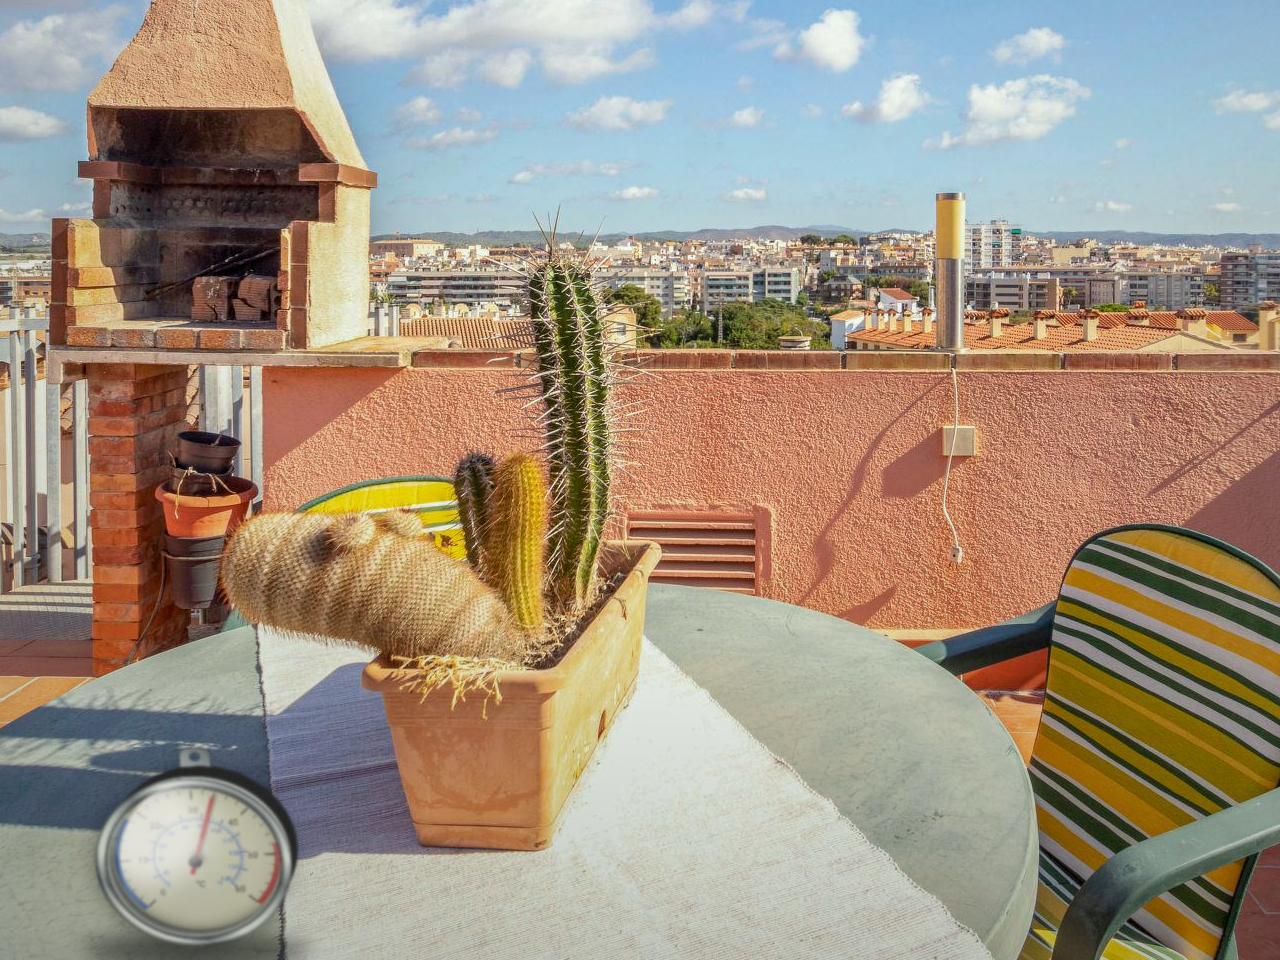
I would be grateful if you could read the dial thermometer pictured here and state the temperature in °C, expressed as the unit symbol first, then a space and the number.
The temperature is °C 34
